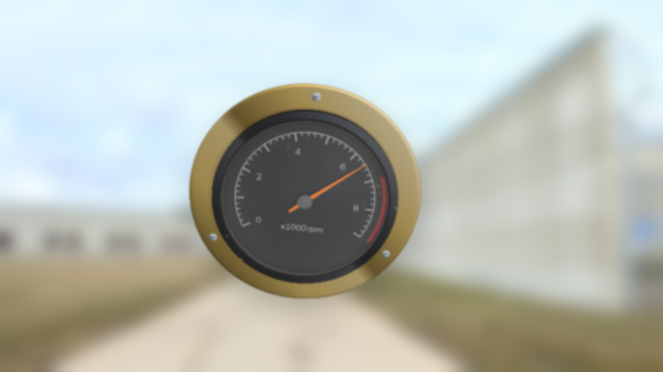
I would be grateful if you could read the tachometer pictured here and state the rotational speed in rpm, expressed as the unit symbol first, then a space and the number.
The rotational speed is rpm 6400
